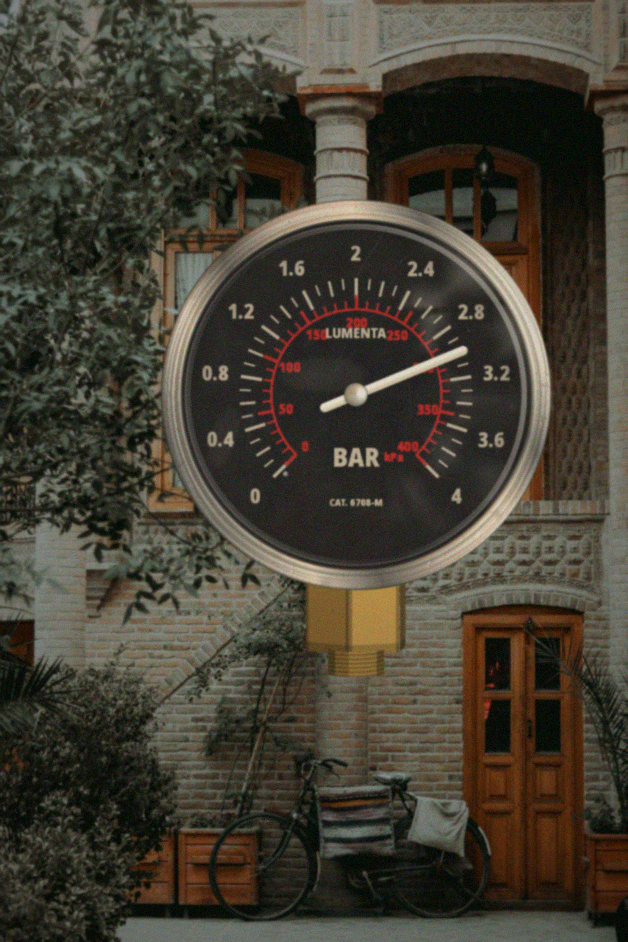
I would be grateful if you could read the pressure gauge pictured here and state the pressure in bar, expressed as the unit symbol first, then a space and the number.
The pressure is bar 3
